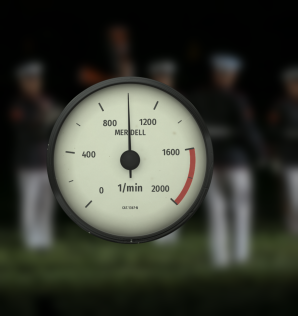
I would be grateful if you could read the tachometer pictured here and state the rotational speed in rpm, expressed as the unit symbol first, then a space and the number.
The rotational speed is rpm 1000
